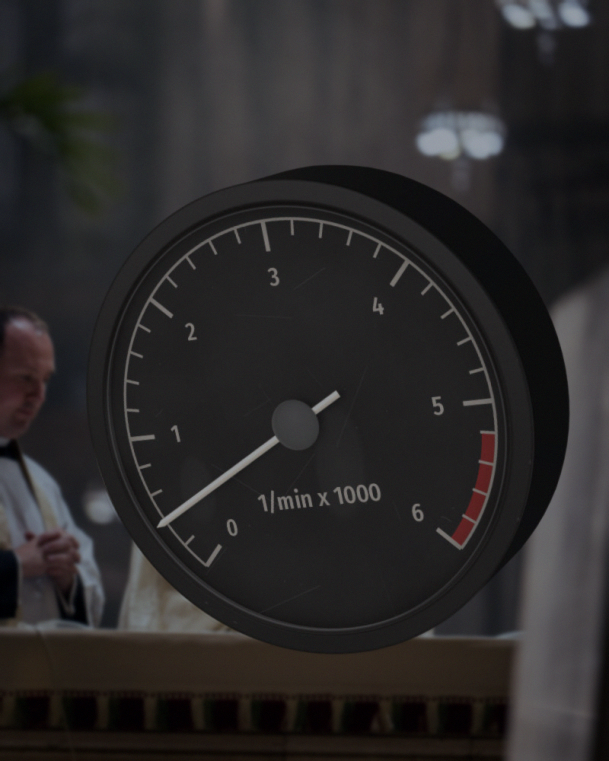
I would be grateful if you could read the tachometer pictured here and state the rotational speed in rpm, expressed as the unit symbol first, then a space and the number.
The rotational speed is rpm 400
